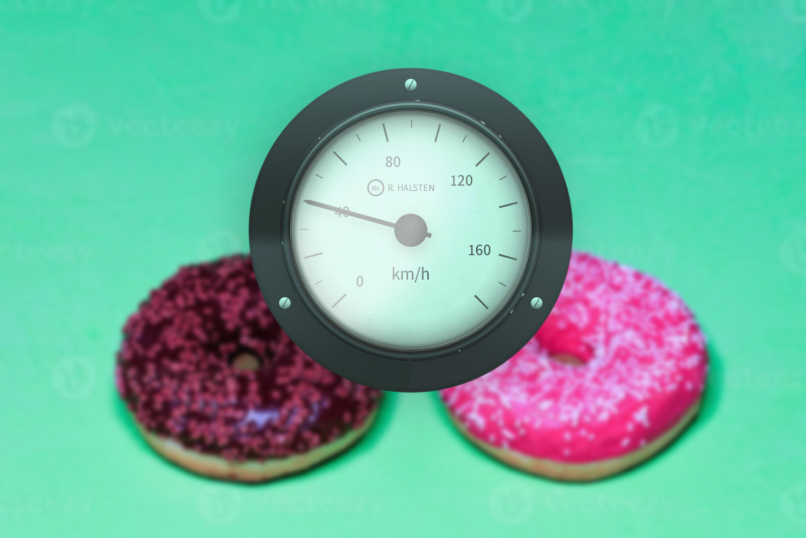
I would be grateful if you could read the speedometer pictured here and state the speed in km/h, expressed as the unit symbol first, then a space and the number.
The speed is km/h 40
